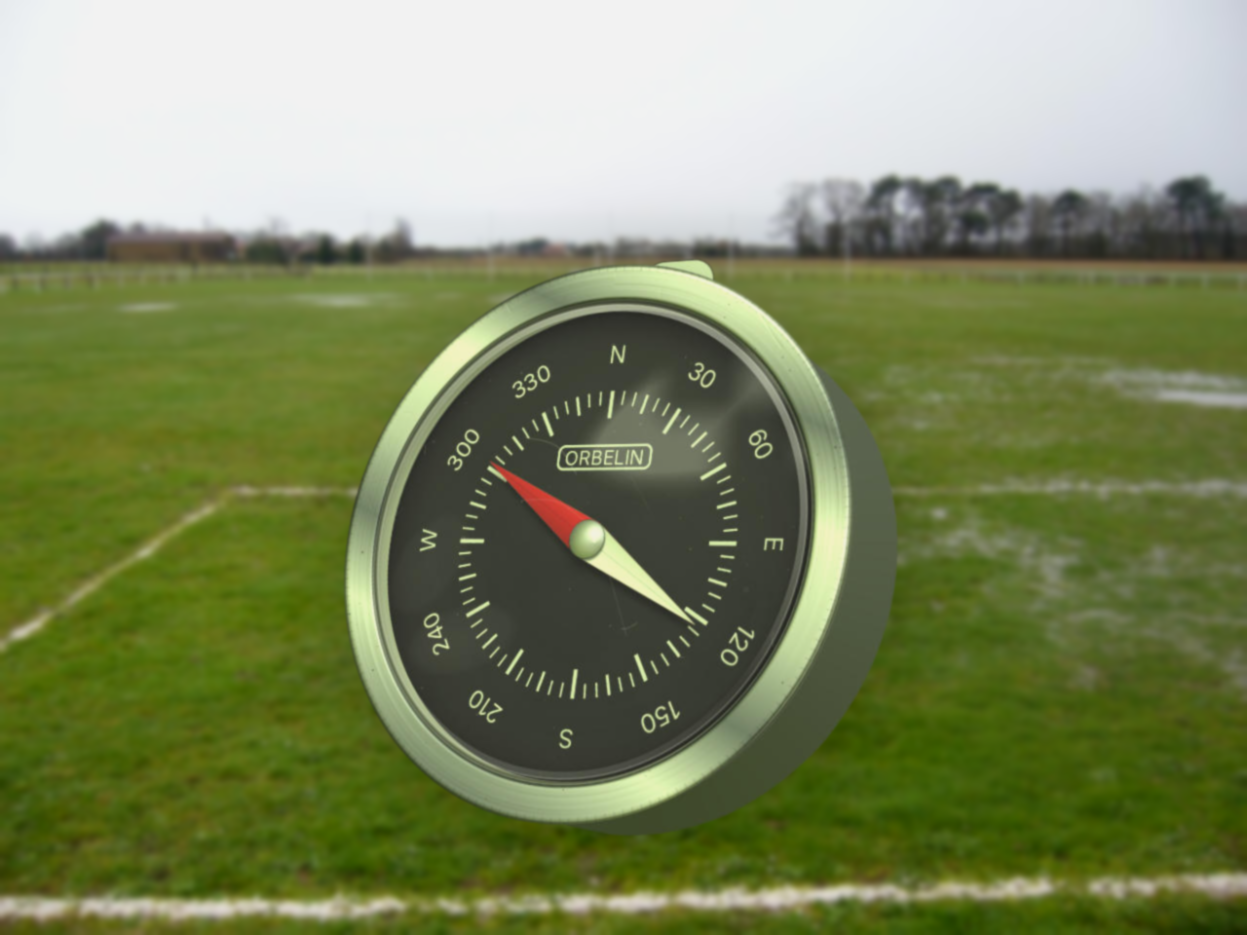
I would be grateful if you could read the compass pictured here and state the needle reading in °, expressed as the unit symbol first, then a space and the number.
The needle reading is ° 302.5
